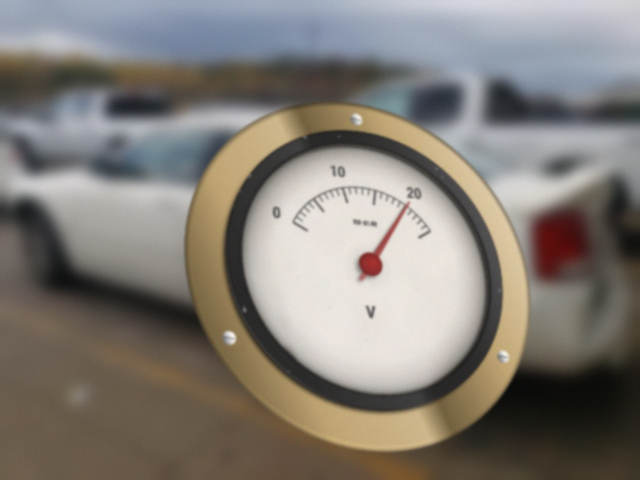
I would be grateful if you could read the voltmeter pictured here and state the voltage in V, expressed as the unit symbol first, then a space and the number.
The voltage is V 20
